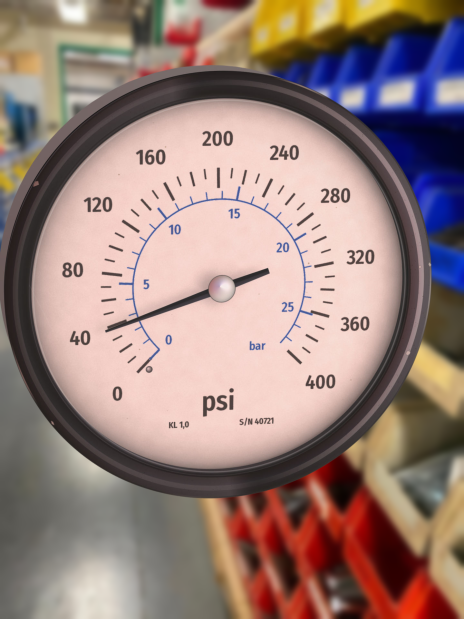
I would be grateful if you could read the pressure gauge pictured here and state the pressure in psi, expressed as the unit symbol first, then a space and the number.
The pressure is psi 40
